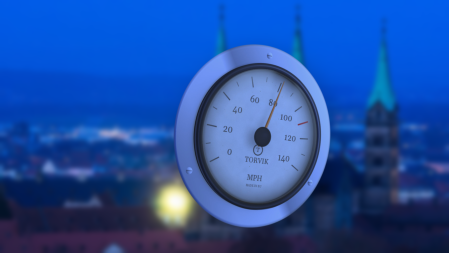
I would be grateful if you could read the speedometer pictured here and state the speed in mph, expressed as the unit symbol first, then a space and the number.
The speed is mph 80
